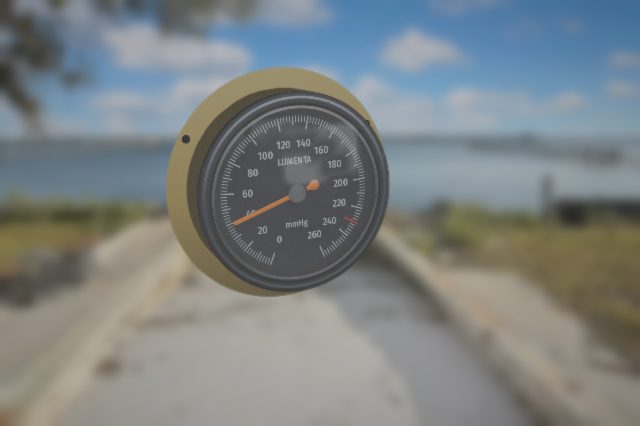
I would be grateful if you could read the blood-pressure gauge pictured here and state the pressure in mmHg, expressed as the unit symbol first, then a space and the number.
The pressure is mmHg 40
